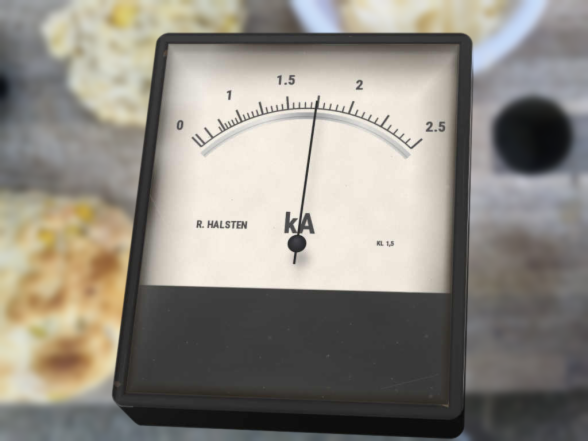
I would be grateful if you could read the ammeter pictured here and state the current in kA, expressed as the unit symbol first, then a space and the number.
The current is kA 1.75
